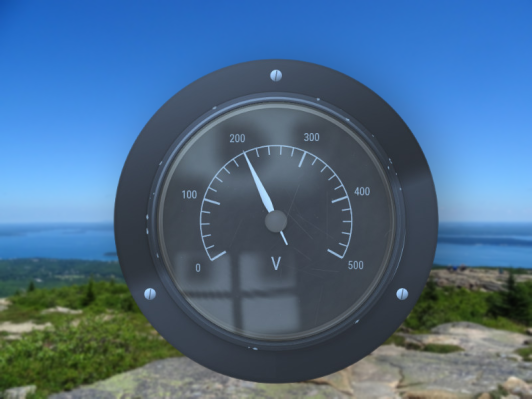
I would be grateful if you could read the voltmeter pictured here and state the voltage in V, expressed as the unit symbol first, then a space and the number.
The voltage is V 200
